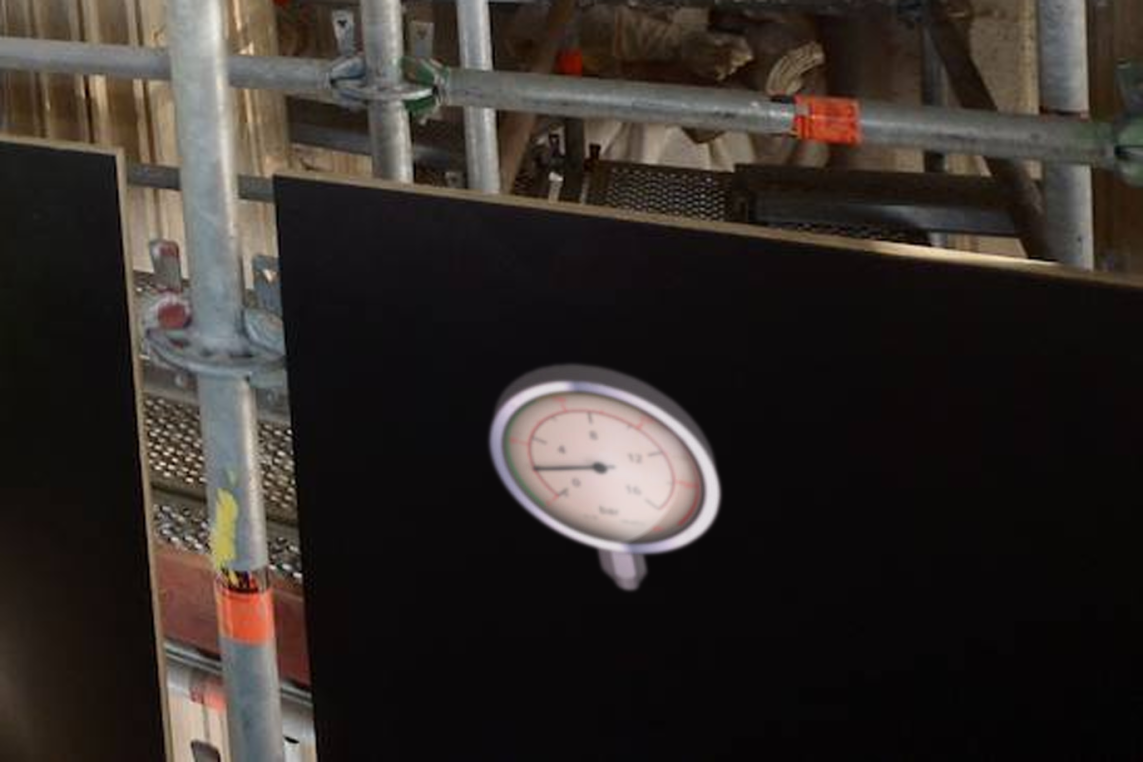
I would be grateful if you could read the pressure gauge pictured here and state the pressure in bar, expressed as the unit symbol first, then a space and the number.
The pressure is bar 2
